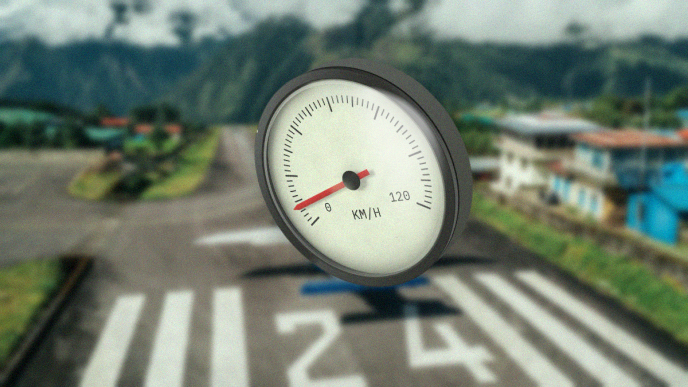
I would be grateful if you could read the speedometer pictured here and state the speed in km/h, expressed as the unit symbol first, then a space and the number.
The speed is km/h 8
